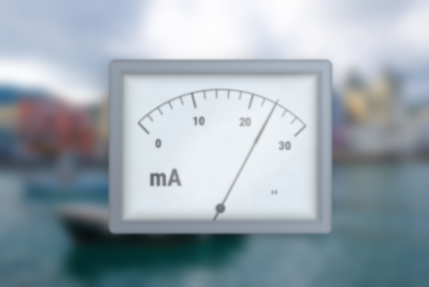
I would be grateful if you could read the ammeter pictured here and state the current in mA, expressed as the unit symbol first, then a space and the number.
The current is mA 24
